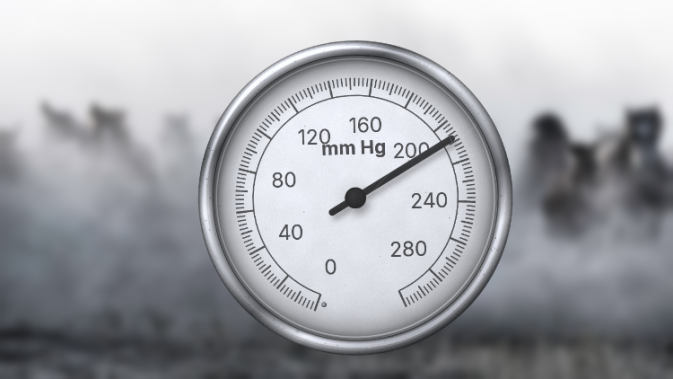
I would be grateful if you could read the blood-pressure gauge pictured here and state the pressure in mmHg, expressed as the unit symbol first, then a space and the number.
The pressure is mmHg 208
